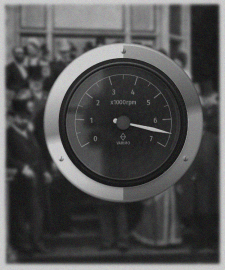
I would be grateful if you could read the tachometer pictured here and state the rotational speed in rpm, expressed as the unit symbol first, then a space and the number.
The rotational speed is rpm 6500
